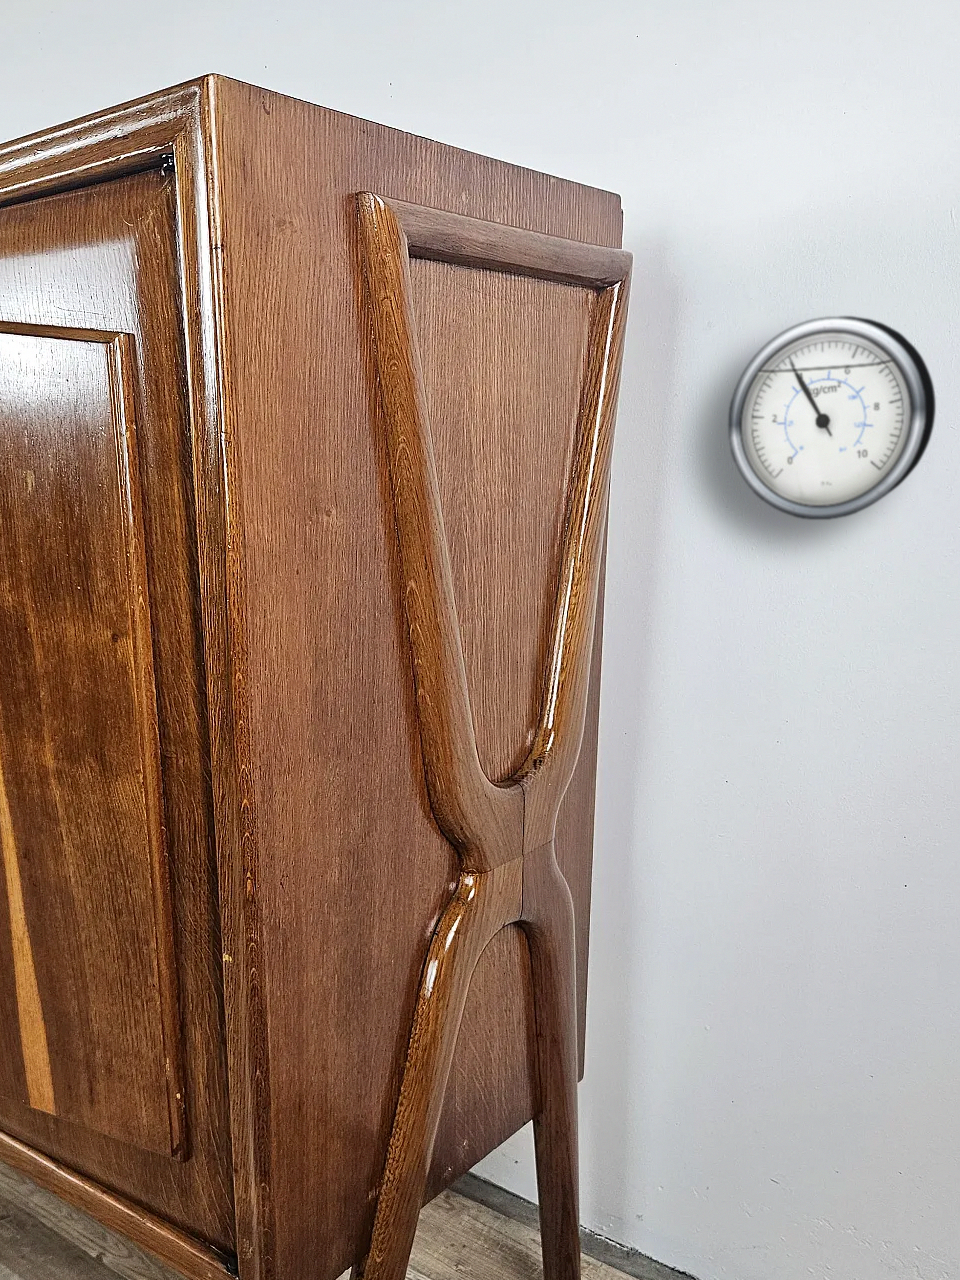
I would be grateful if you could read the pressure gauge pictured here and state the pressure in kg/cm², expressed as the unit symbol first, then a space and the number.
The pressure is kg/cm² 4
